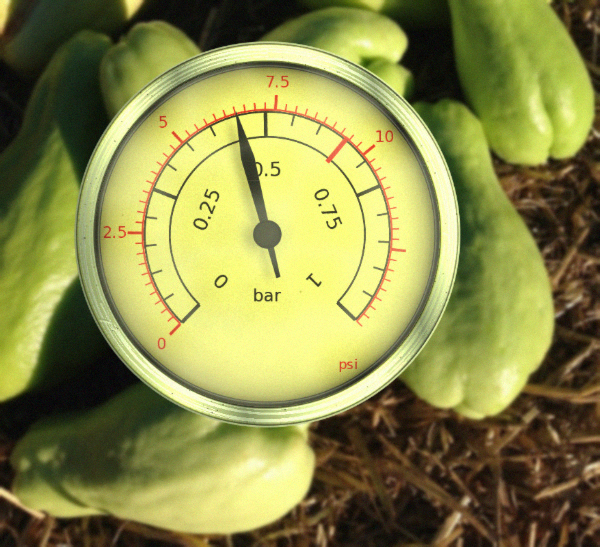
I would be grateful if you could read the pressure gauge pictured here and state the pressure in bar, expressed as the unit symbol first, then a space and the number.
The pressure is bar 0.45
